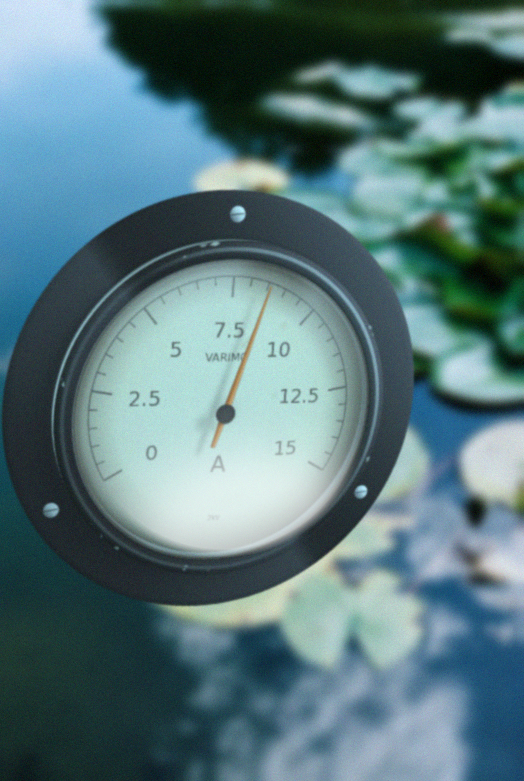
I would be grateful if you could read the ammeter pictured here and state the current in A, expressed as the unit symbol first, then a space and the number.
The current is A 8.5
